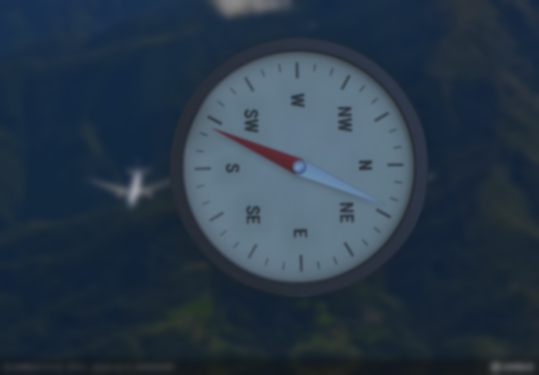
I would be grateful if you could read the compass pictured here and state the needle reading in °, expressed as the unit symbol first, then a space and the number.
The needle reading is ° 205
